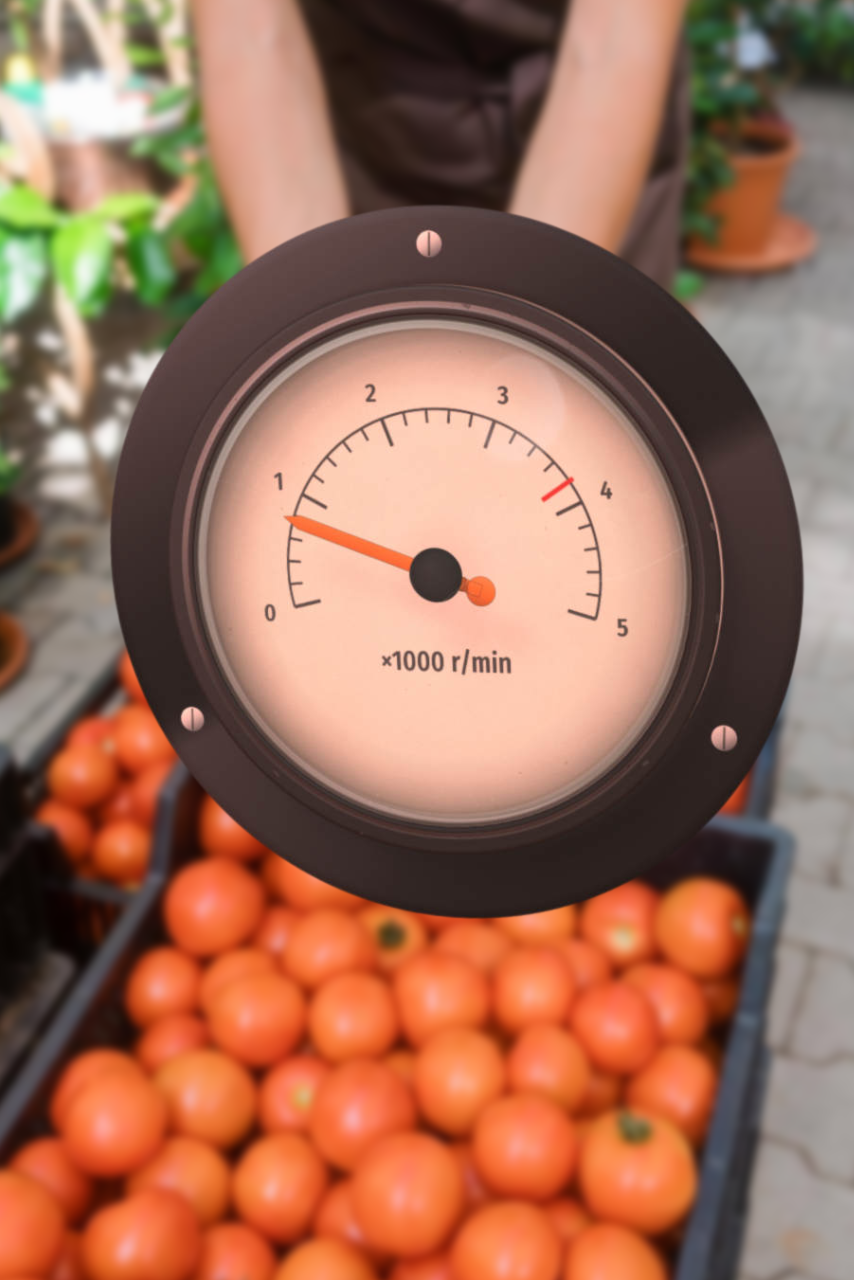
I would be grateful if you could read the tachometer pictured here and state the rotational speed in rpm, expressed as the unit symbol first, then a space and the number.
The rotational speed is rpm 800
